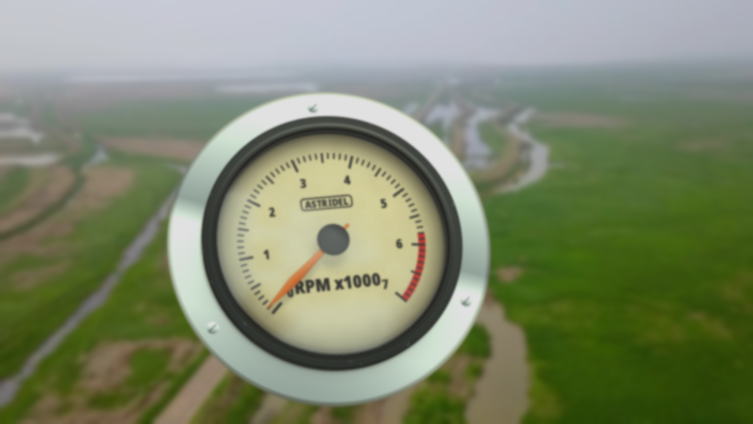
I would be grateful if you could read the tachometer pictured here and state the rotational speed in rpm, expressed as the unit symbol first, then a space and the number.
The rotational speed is rpm 100
